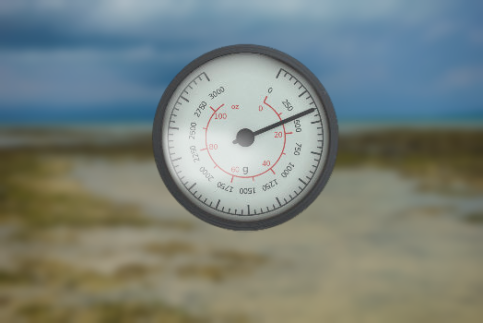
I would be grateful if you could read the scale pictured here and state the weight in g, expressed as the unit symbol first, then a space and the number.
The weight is g 400
